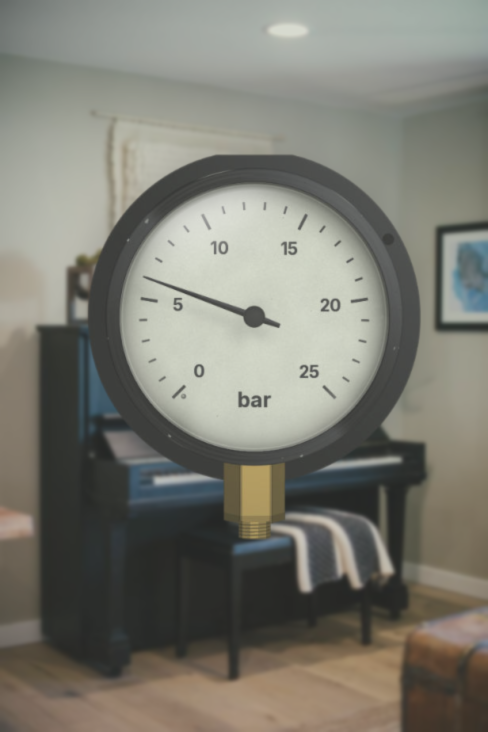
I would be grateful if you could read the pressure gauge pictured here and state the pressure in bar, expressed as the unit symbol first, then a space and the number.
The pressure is bar 6
